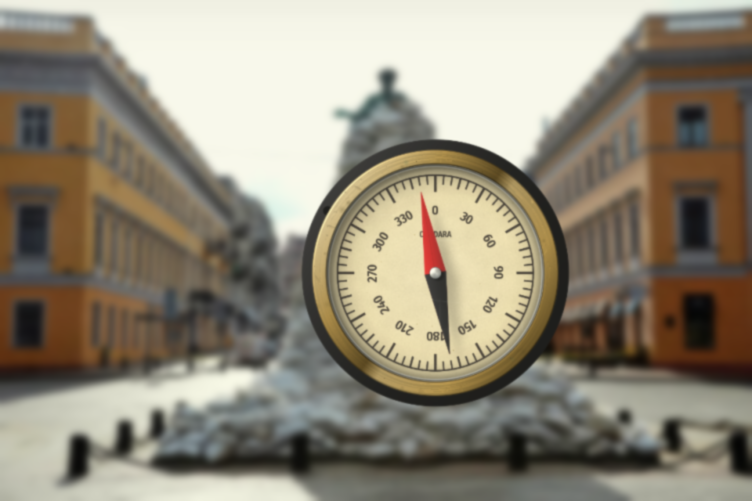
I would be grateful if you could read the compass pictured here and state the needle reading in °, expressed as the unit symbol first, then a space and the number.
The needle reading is ° 350
